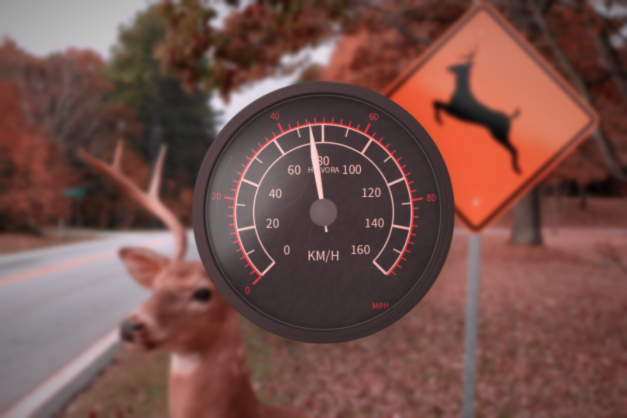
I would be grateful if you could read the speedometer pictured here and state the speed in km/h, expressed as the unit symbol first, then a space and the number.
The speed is km/h 75
